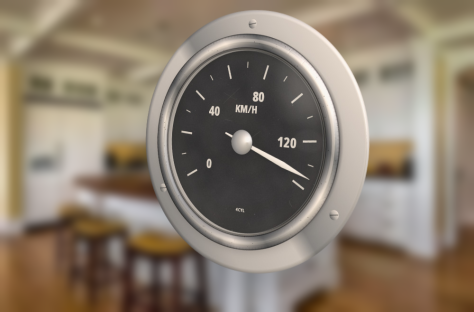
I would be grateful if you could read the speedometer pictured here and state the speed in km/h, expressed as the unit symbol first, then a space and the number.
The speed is km/h 135
